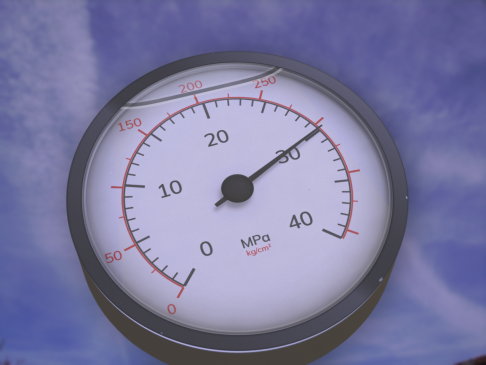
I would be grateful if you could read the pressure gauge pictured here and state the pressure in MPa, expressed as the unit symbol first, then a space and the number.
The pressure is MPa 30
